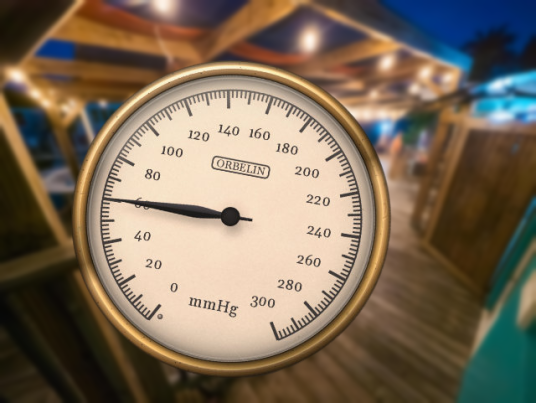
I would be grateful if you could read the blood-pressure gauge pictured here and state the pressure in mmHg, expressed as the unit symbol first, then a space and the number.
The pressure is mmHg 60
